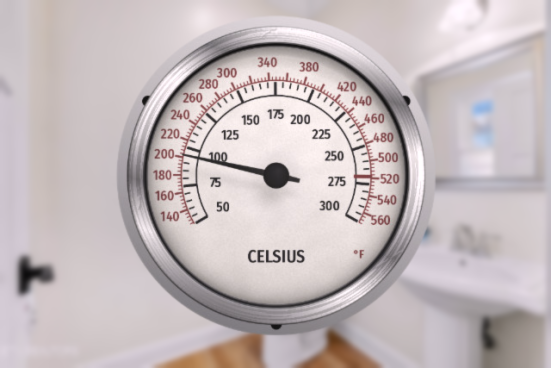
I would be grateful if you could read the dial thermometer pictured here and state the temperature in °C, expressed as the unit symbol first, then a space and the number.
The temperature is °C 95
